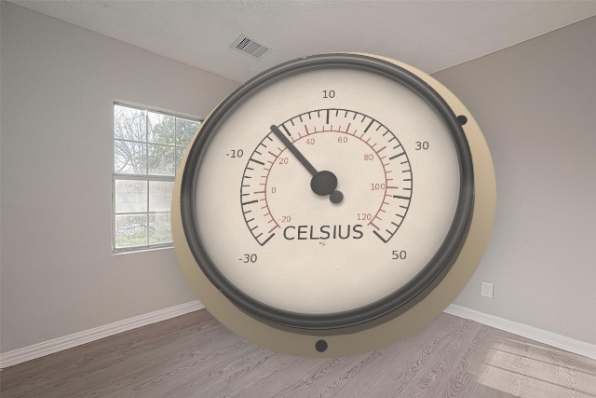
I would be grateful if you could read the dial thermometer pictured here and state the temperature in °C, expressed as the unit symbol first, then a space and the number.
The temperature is °C -2
